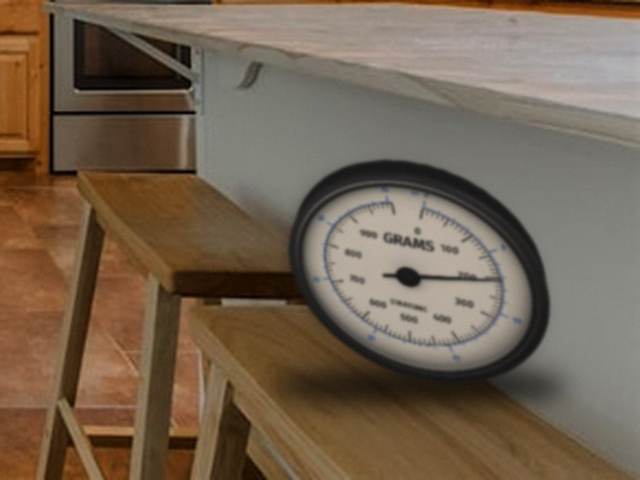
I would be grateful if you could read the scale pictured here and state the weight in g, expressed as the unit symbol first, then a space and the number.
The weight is g 200
